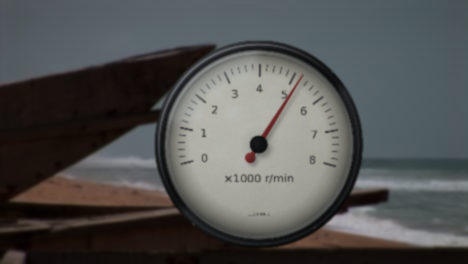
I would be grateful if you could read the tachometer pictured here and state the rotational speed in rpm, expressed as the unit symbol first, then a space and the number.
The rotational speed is rpm 5200
